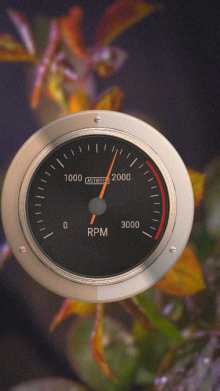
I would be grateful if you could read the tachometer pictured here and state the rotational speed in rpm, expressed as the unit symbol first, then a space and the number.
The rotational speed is rpm 1750
